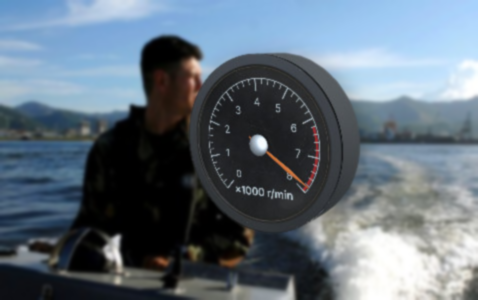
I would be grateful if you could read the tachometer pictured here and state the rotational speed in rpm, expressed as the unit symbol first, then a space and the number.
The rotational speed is rpm 7800
